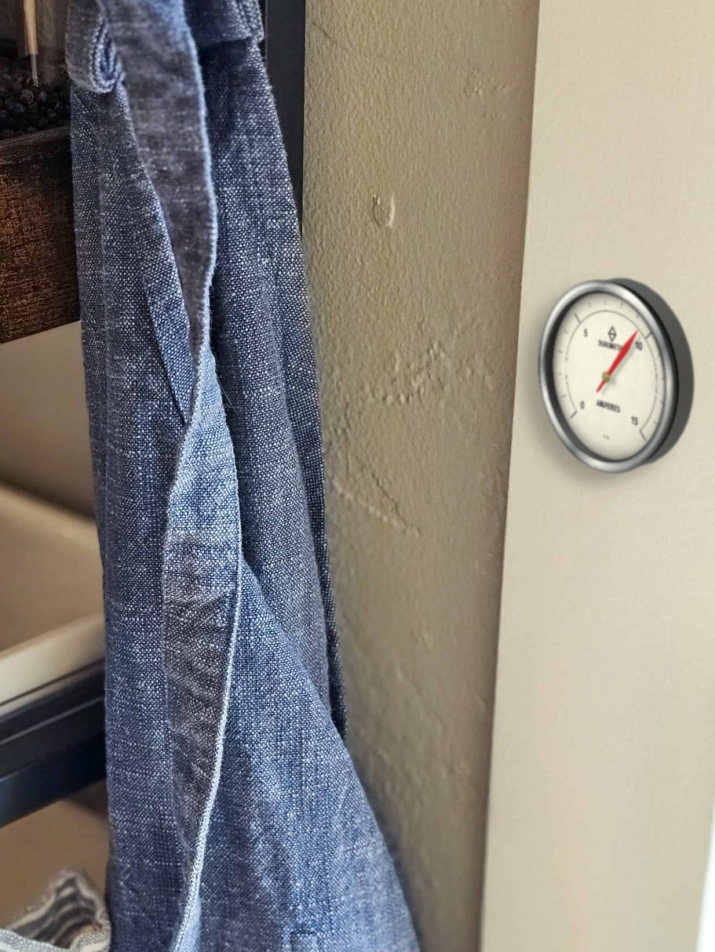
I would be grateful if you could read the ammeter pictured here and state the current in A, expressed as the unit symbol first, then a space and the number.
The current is A 9.5
